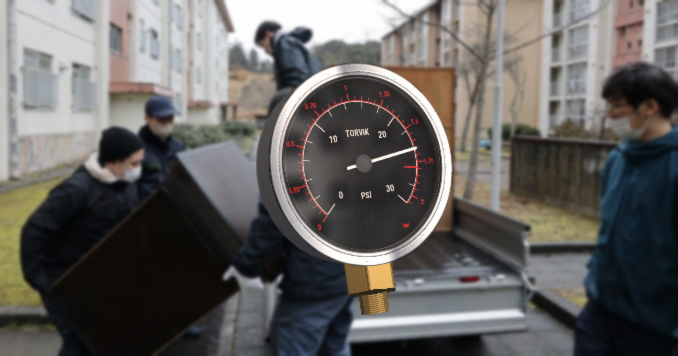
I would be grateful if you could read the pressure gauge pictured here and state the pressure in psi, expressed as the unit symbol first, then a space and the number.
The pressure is psi 24
